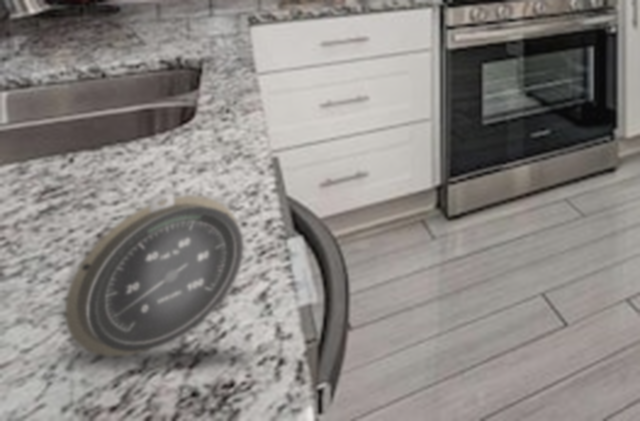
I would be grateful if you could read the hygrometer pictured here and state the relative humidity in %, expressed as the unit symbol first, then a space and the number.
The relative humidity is % 10
